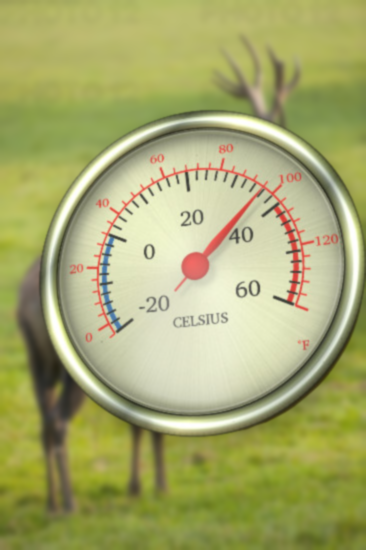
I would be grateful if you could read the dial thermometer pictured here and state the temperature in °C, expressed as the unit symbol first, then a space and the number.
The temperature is °C 36
